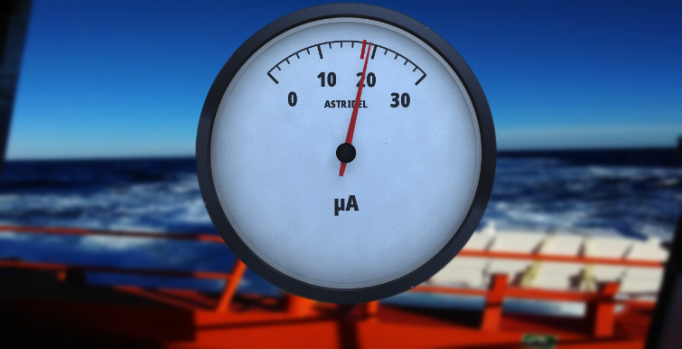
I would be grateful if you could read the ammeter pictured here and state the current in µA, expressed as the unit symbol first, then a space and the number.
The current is µA 19
